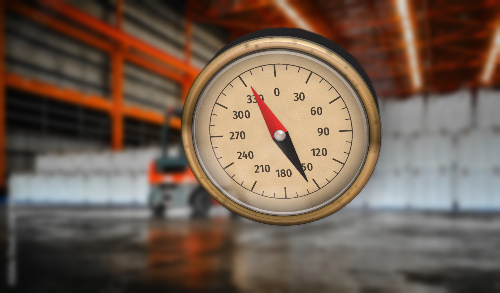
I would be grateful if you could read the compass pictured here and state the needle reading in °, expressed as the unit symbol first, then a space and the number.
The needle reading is ° 335
